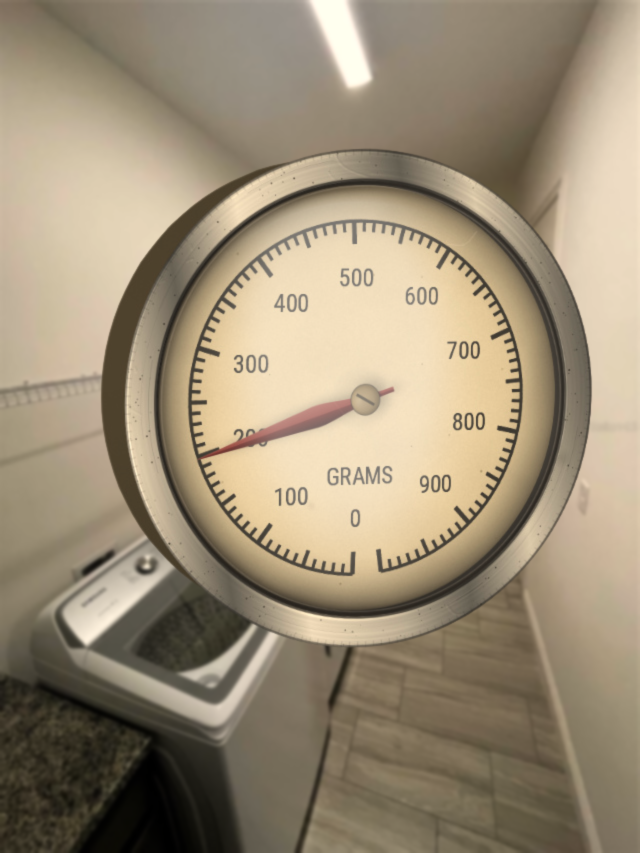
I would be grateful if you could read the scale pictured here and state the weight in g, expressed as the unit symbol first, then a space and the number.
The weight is g 200
